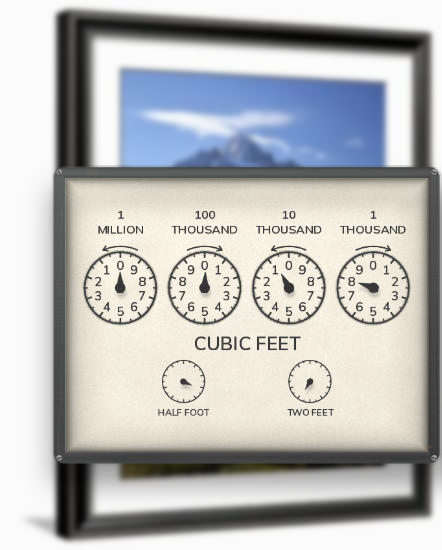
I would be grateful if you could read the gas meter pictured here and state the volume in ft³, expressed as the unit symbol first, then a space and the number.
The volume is ft³ 800
